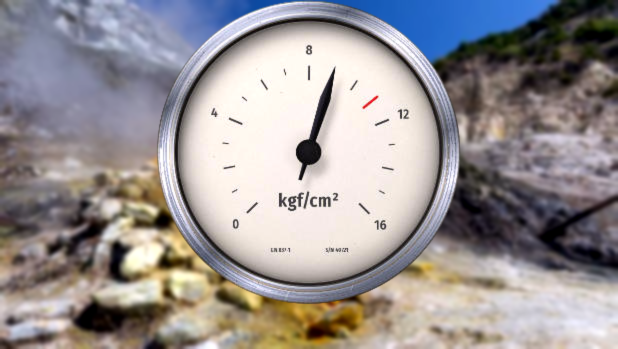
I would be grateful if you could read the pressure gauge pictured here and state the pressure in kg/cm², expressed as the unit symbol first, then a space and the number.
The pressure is kg/cm² 9
